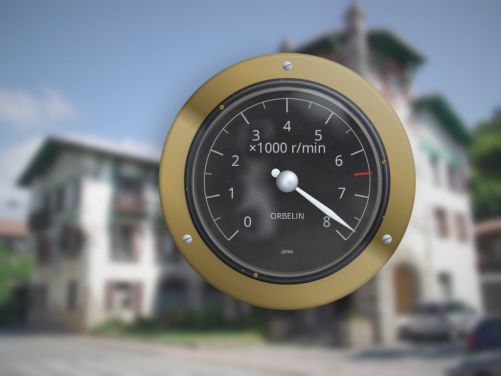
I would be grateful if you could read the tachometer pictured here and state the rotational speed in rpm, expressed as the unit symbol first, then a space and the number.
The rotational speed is rpm 7750
